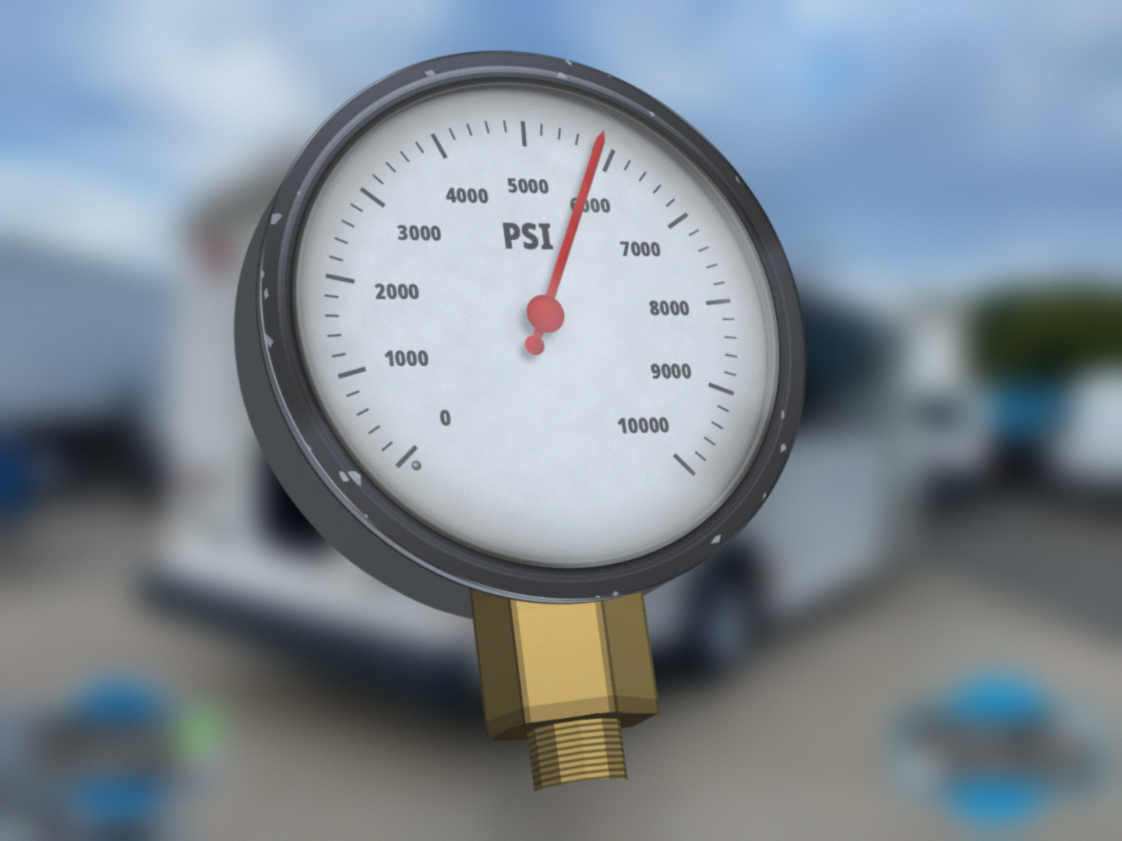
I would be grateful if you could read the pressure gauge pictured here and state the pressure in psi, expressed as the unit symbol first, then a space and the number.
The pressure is psi 5800
